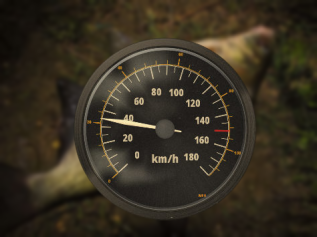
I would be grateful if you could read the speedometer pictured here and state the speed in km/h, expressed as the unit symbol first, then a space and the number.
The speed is km/h 35
